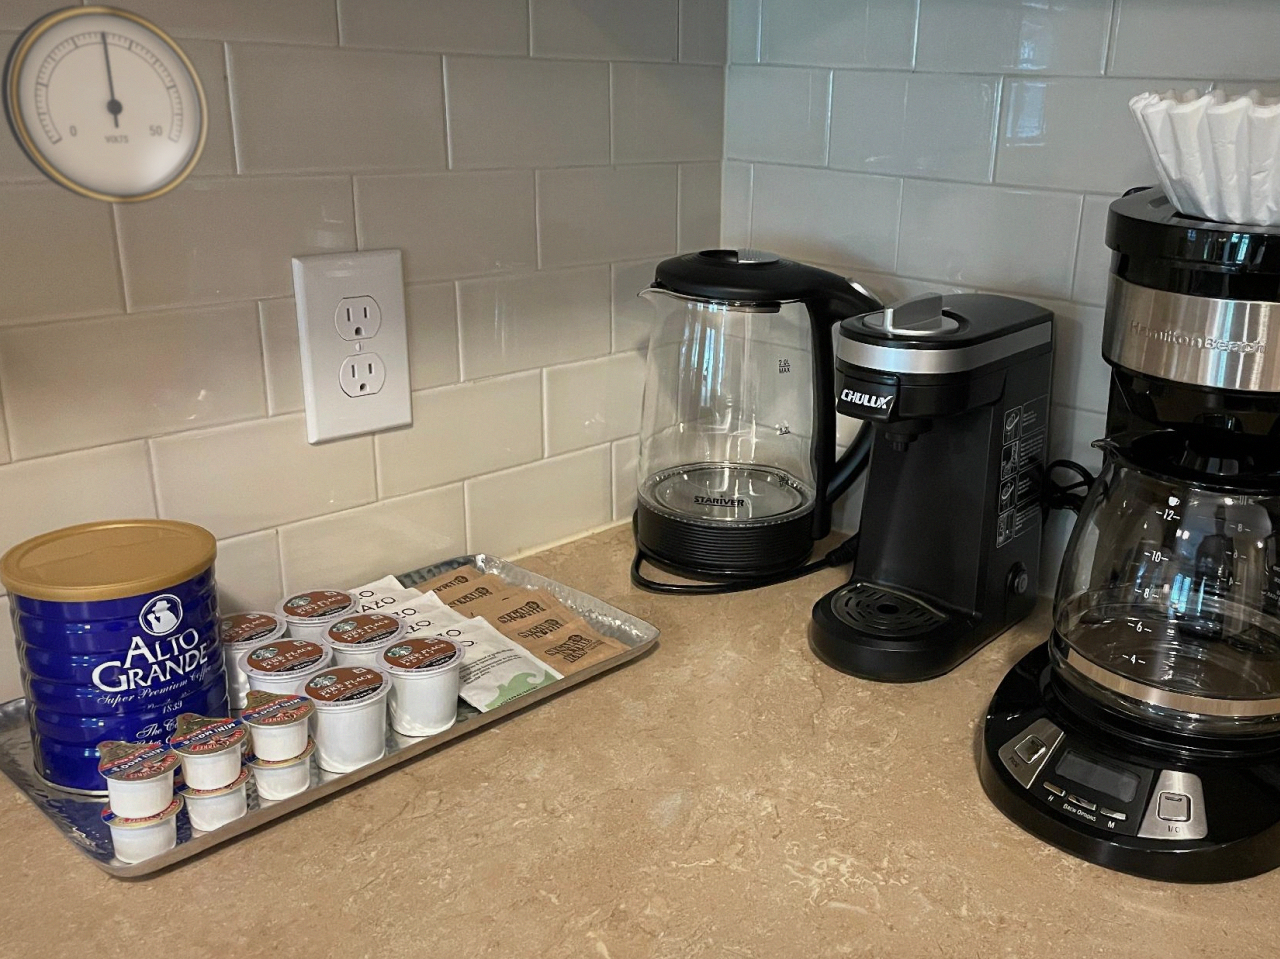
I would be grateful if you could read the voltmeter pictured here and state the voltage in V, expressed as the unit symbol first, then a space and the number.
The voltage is V 25
